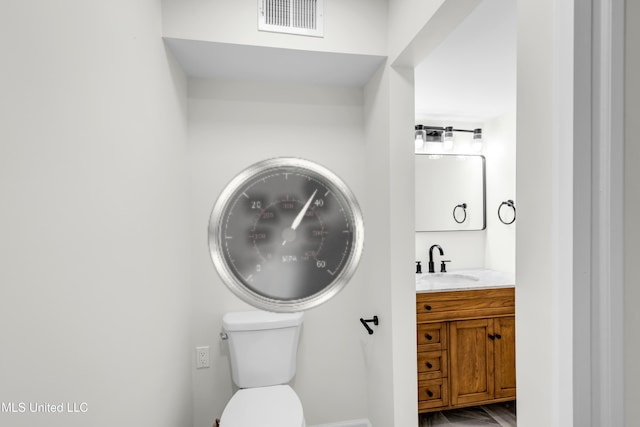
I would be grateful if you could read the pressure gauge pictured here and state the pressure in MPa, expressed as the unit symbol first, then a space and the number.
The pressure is MPa 37.5
